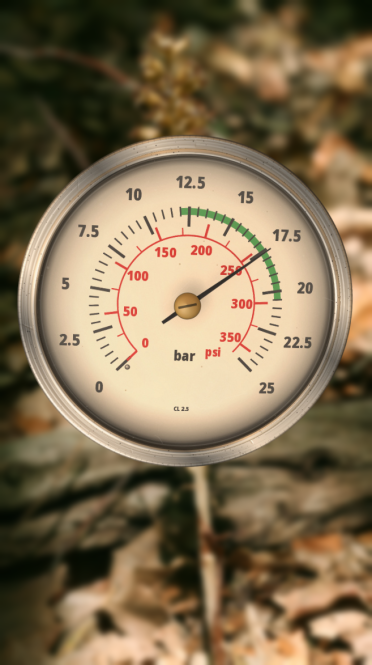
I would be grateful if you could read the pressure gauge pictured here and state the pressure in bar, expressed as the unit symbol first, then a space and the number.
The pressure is bar 17.5
